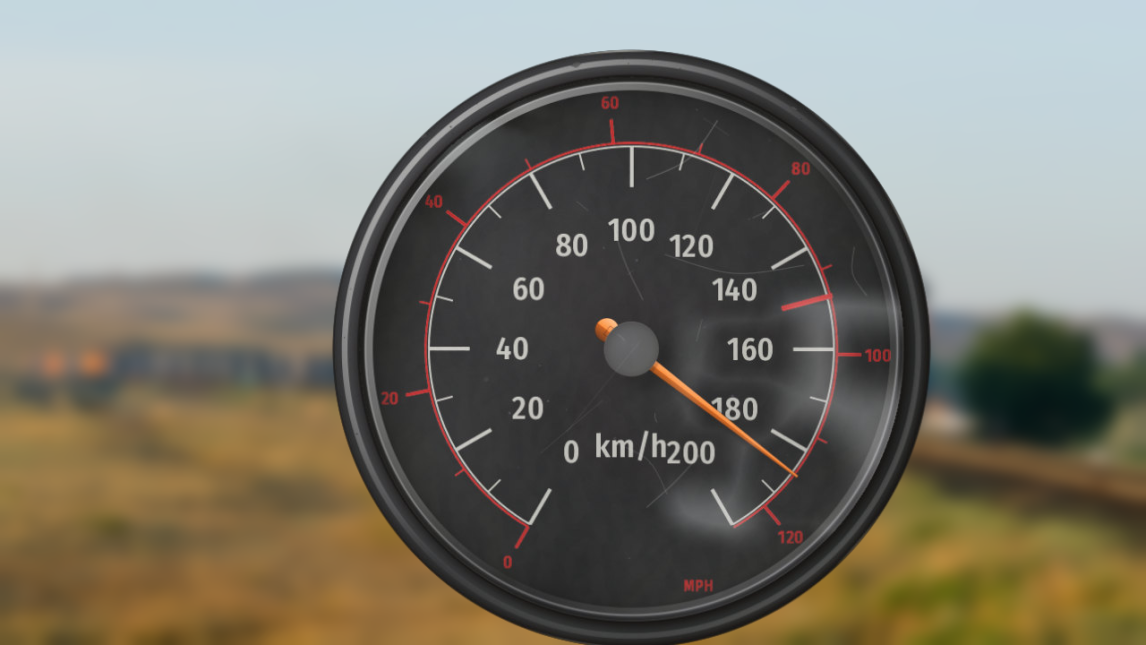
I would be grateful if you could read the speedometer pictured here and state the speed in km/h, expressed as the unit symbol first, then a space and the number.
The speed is km/h 185
